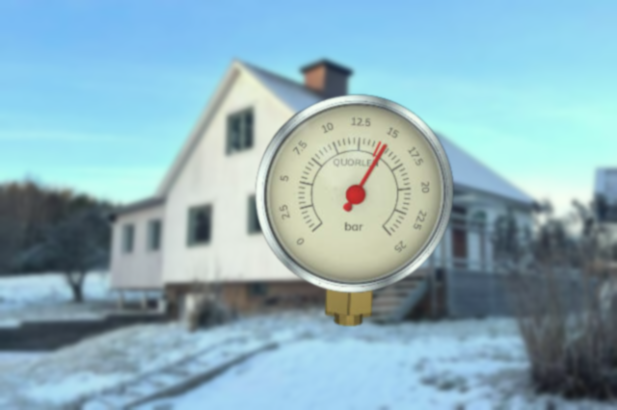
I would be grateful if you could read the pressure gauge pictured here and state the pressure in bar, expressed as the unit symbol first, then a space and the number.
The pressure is bar 15
